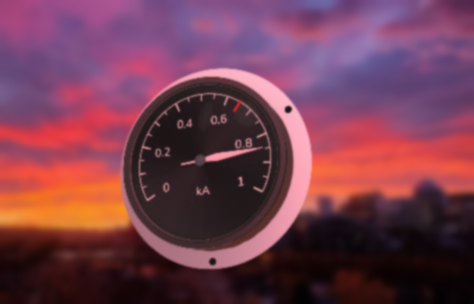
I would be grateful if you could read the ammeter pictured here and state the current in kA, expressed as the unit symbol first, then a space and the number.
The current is kA 0.85
